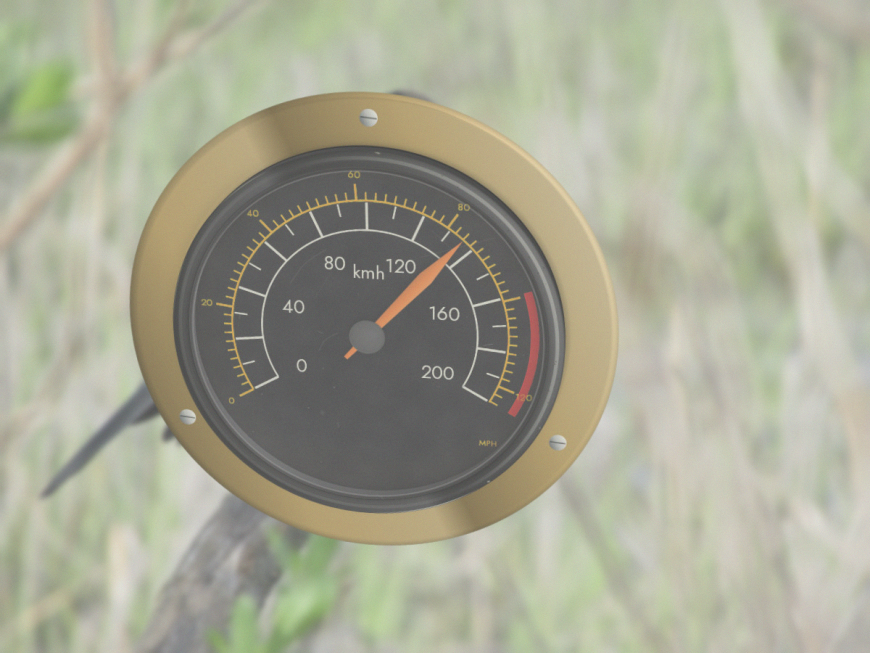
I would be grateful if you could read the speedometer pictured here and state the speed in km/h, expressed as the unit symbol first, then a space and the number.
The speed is km/h 135
